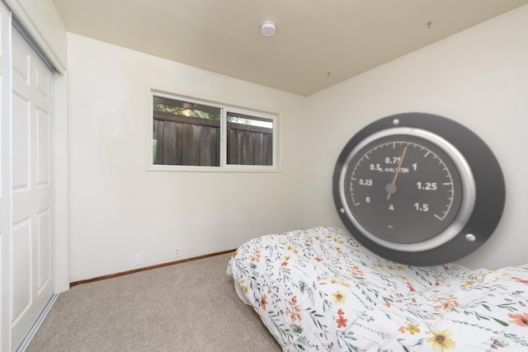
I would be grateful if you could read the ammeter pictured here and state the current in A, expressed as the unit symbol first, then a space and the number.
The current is A 0.85
